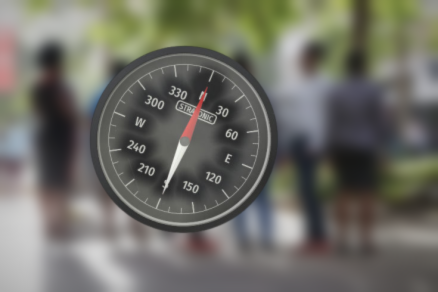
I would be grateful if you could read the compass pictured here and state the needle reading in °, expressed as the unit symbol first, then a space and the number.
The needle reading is ° 0
